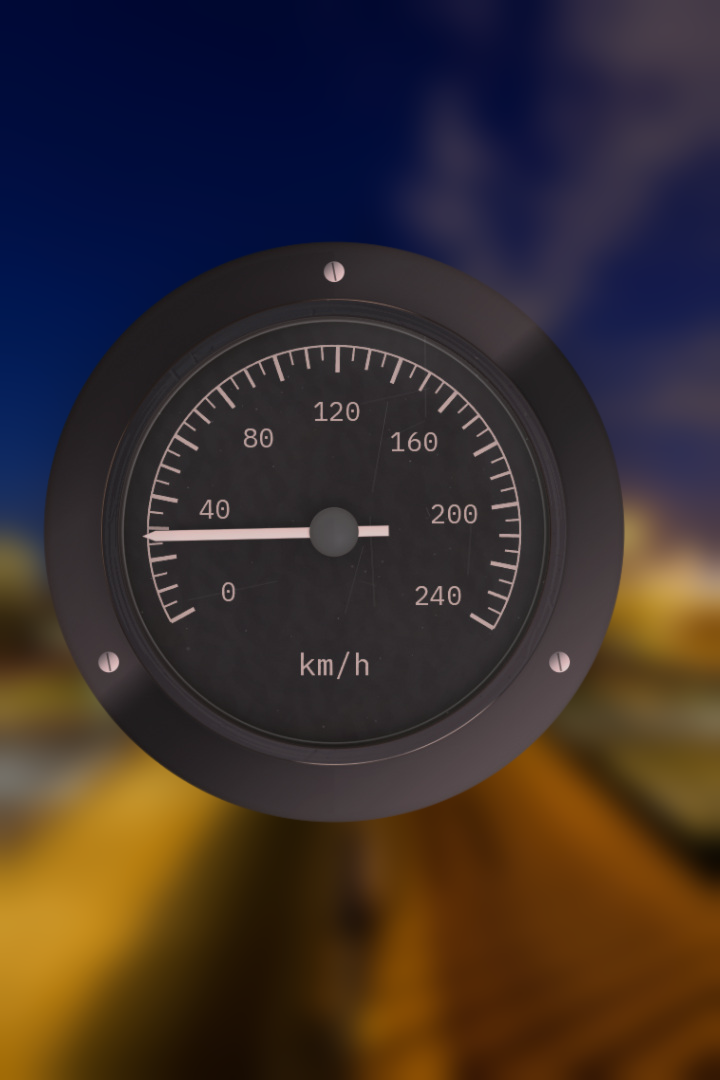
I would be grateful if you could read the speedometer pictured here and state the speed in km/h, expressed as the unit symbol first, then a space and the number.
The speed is km/h 27.5
